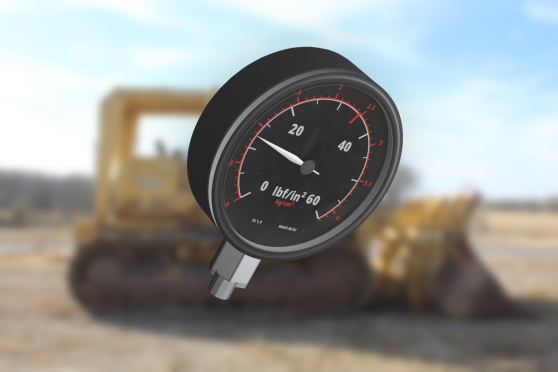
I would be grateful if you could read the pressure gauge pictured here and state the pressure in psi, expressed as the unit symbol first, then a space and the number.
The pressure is psi 12.5
